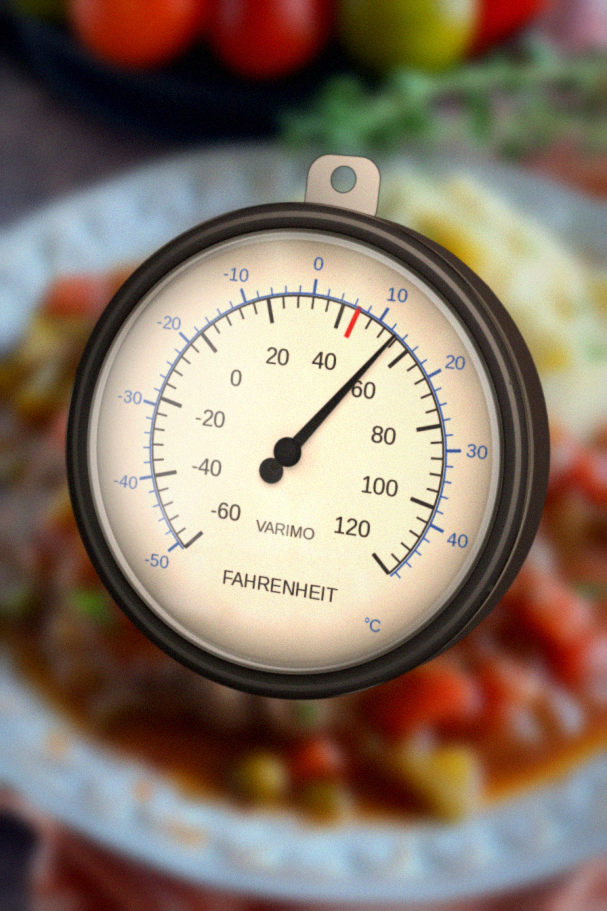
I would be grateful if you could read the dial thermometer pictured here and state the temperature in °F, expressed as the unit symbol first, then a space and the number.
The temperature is °F 56
